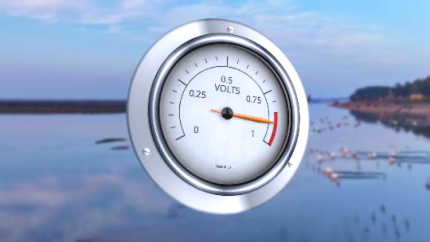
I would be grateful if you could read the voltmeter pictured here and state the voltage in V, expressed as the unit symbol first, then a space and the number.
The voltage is V 0.9
